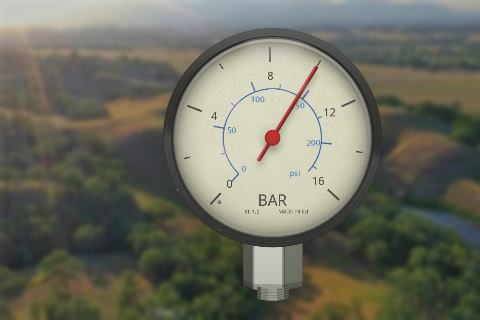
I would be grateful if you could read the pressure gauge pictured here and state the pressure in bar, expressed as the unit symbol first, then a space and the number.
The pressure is bar 10
